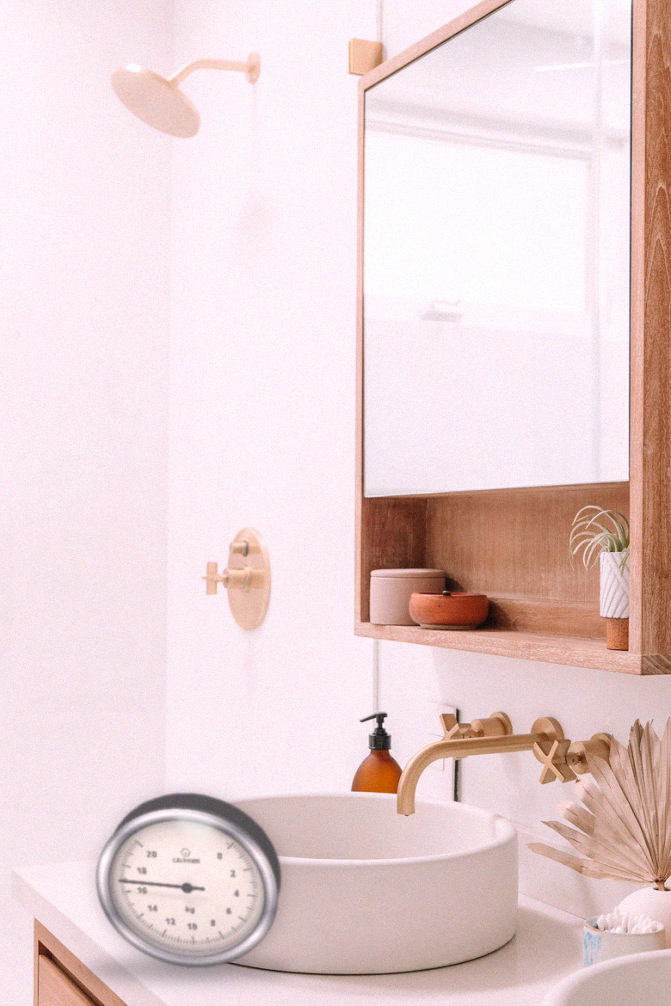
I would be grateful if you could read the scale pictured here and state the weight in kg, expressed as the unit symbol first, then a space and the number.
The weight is kg 17
